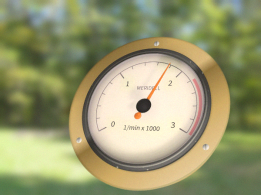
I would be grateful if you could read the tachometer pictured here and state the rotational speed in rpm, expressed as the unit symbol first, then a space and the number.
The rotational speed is rpm 1800
